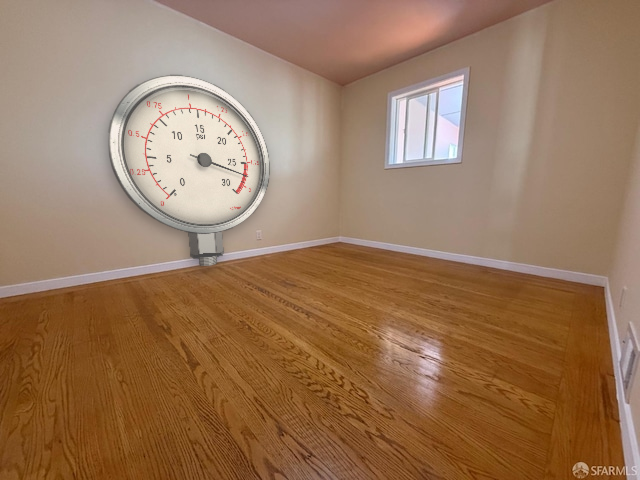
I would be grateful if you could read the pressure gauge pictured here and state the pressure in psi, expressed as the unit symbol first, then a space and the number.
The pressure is psi 27
